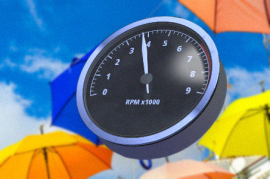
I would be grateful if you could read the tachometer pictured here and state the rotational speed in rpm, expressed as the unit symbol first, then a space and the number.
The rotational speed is rpm 3800
